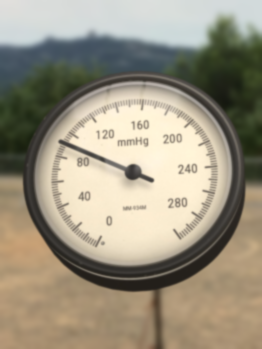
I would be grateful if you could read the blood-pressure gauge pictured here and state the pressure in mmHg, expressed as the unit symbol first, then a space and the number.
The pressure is mmHg 90
